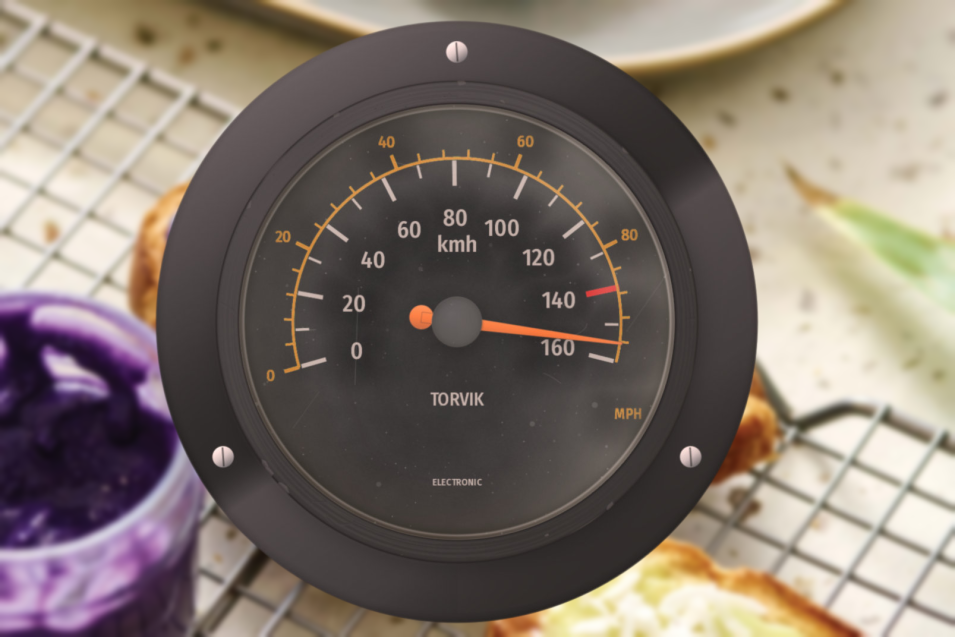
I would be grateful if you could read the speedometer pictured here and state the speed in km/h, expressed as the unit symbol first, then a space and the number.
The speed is km/h 155
